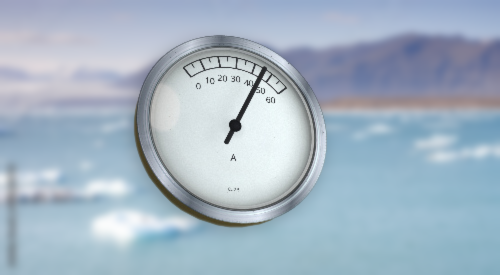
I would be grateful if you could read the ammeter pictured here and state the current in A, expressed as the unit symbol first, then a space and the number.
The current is A 45
